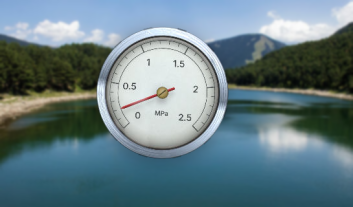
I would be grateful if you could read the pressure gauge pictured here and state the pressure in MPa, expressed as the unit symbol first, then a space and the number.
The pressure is MPa 0.2
